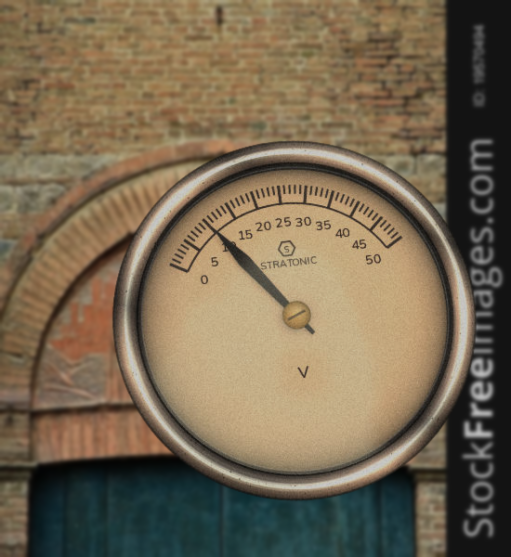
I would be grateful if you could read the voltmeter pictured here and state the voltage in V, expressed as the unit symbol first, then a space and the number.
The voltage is V 10
